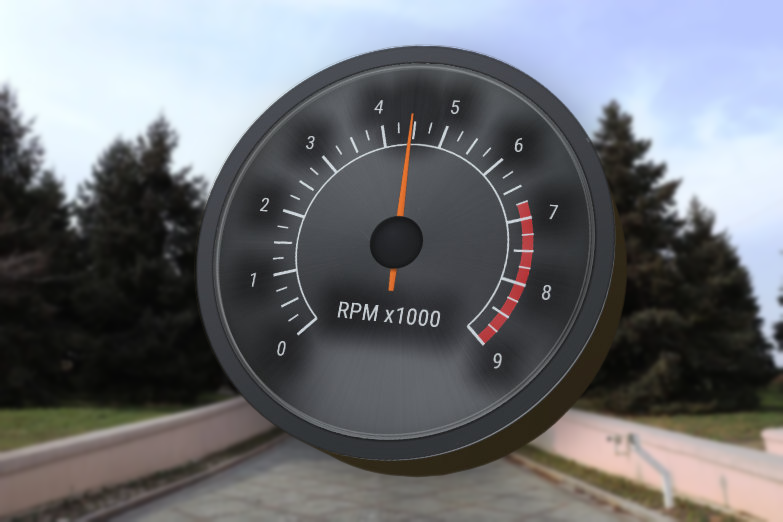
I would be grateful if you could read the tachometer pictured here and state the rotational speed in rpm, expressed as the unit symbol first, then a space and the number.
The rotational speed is rpm 4500
